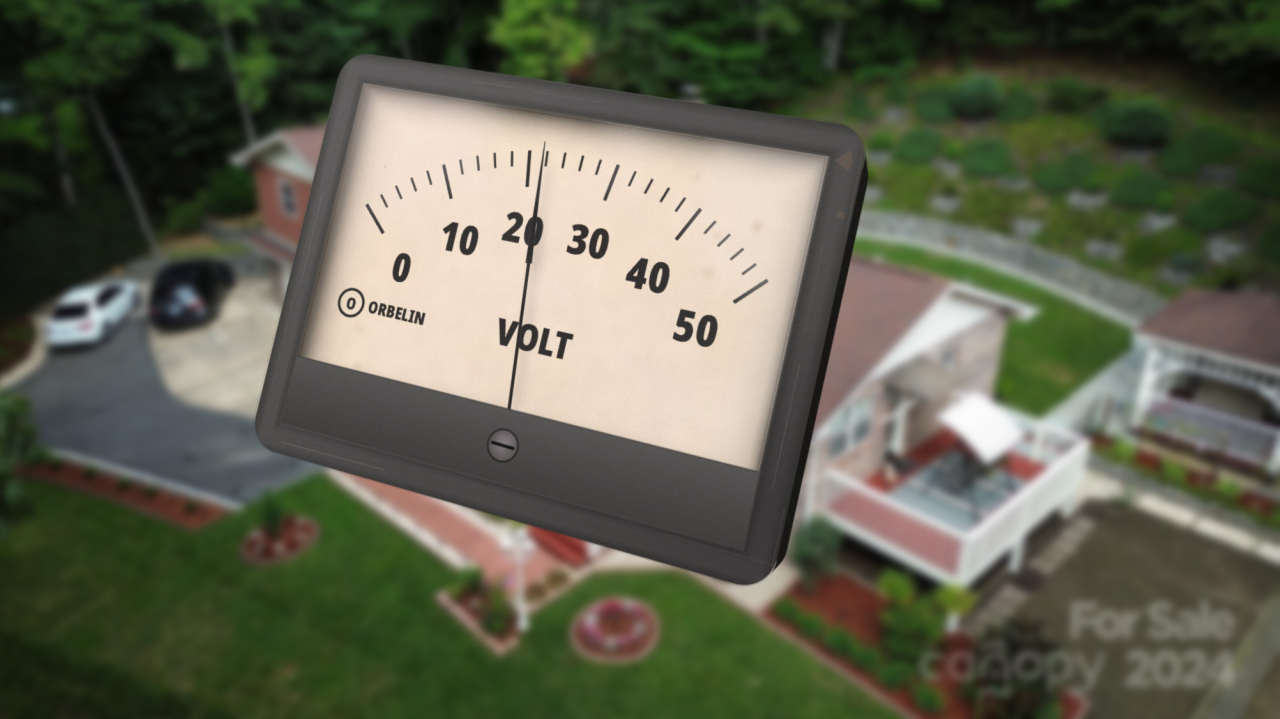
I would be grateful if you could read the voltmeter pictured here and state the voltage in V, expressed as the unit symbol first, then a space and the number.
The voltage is V 22
